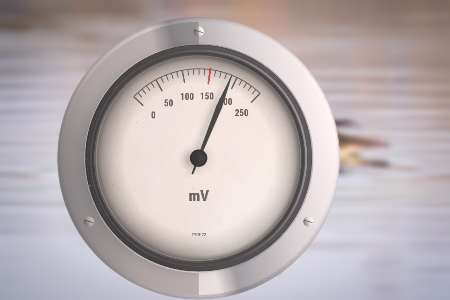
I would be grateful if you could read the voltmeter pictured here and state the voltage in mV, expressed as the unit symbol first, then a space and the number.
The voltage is mV 190
